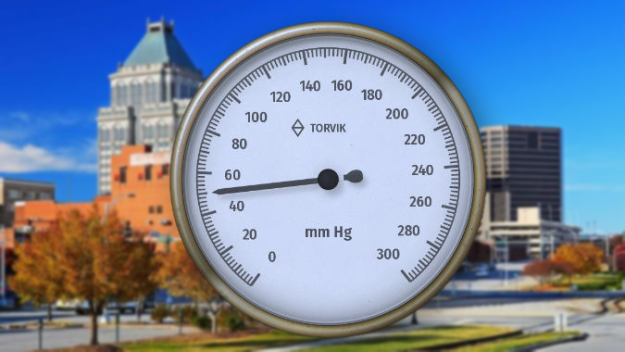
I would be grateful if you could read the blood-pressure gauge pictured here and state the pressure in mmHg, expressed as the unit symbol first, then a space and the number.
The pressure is mmHg 50
